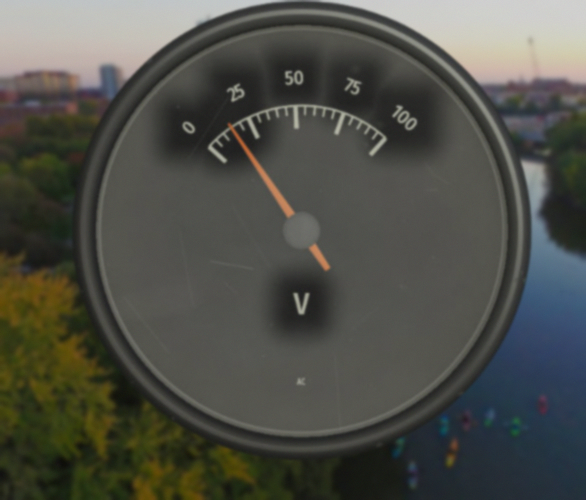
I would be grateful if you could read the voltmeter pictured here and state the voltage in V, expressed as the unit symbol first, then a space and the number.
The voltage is V 15
